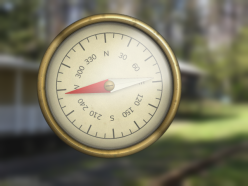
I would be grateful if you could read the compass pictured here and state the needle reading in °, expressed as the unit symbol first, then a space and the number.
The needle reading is ° 265
